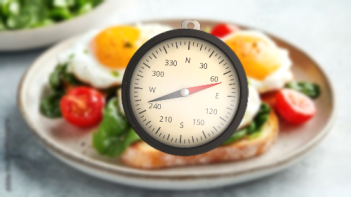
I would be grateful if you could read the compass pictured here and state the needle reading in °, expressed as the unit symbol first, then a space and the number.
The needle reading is ° 70
